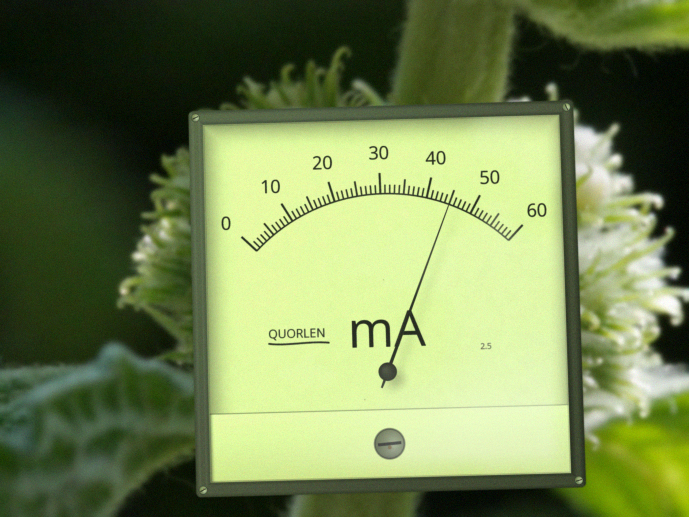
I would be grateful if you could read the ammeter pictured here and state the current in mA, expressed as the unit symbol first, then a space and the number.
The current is mA 45
